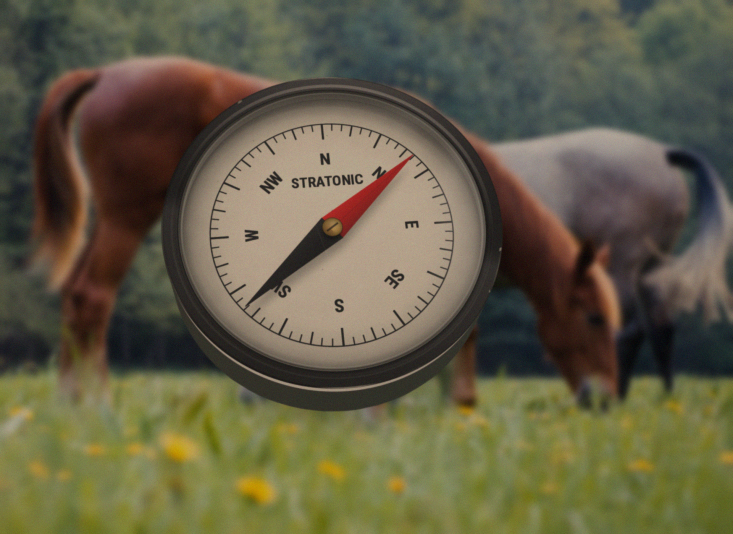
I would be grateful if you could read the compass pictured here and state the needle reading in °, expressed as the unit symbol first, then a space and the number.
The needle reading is ° 50
